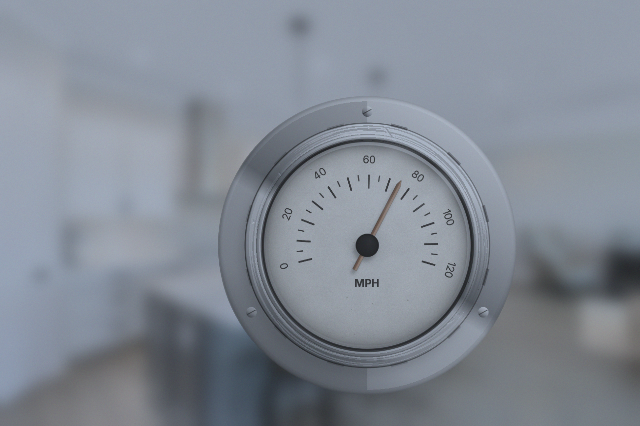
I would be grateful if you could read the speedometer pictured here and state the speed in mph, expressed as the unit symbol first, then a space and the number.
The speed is mph 75
